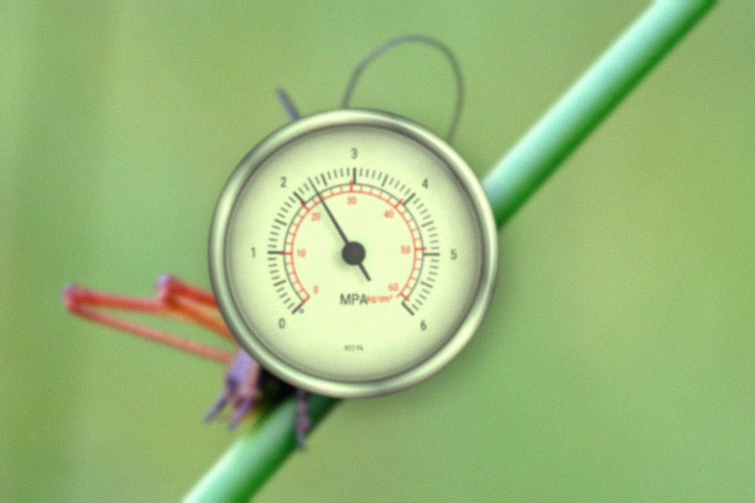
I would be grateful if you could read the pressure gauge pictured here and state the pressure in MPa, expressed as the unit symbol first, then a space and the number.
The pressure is MPa 2.3
